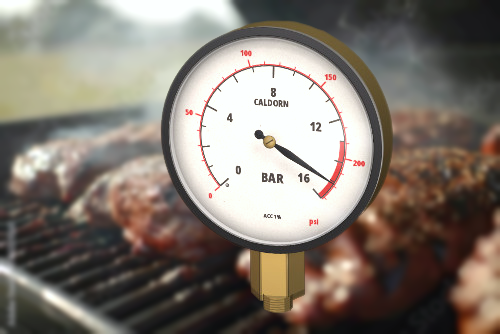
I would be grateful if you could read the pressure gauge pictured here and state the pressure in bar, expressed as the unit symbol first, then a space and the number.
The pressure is bar 15
